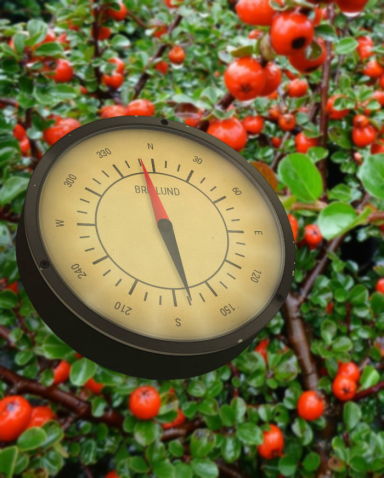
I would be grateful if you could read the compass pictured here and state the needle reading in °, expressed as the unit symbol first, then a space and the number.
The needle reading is ° 350
